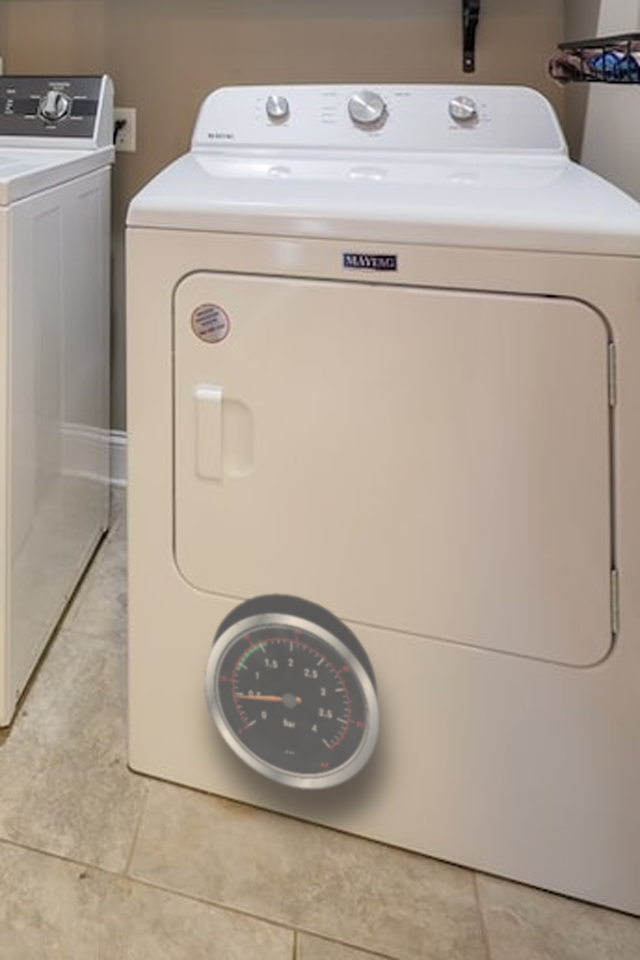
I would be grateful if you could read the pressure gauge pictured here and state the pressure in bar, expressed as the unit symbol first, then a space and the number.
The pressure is bar 0.5
